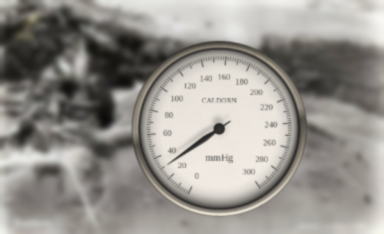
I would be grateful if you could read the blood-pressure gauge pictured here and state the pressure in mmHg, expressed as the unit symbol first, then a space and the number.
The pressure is mmHg 30
